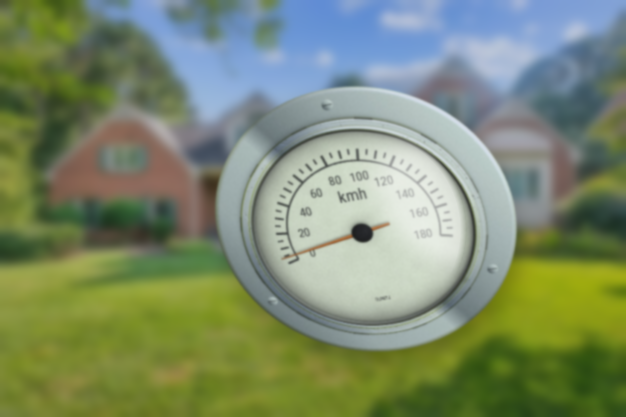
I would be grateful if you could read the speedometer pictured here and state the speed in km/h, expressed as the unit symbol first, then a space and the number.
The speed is km/h 5
